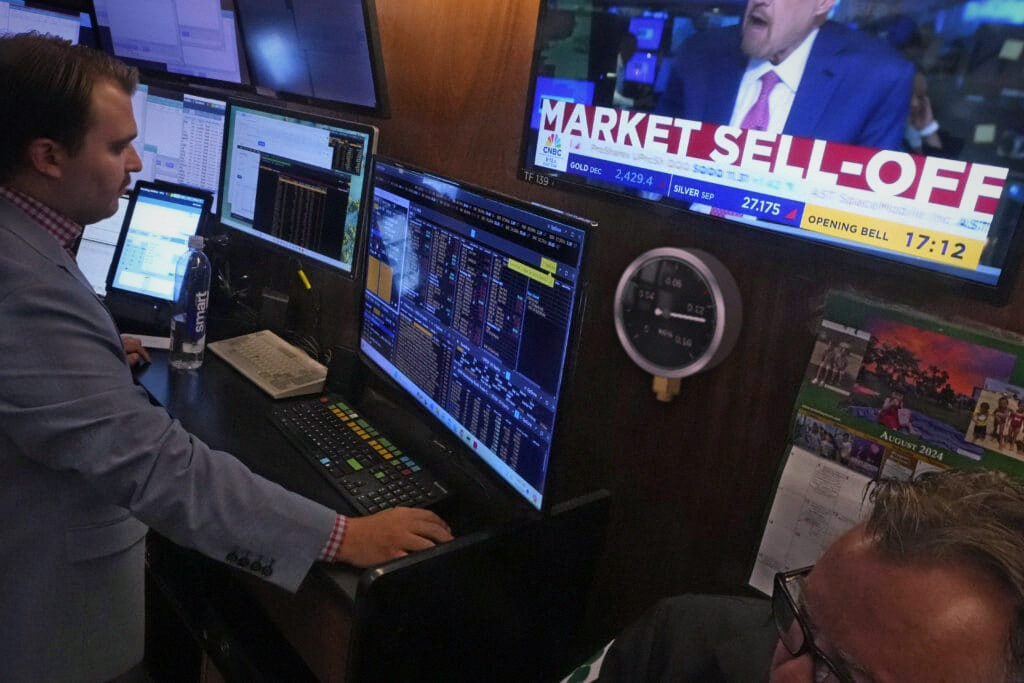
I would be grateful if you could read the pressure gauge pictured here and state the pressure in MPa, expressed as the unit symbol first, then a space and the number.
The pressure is MPa 0.13
